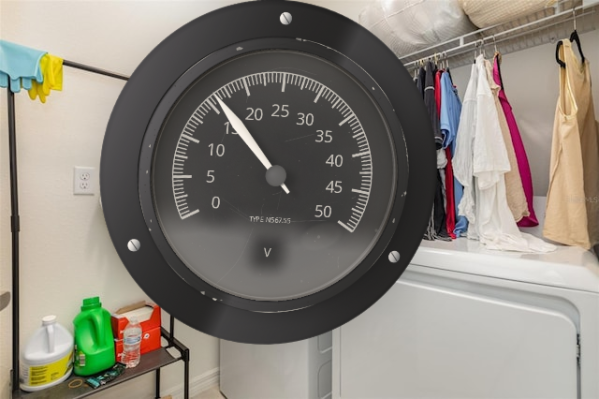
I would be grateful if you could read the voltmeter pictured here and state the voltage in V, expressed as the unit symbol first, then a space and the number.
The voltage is V 16
